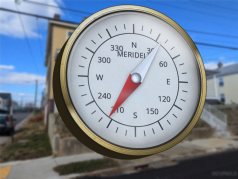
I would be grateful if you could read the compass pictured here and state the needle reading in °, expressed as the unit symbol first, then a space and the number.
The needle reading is ° 215
